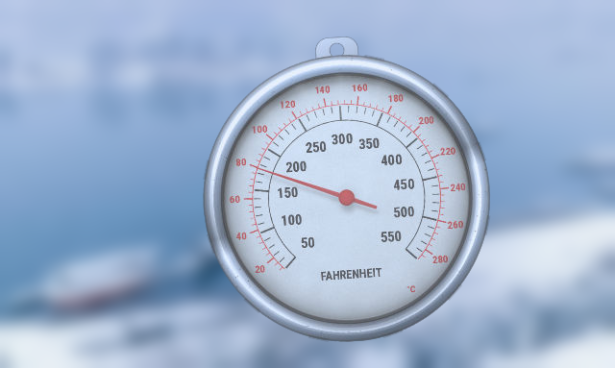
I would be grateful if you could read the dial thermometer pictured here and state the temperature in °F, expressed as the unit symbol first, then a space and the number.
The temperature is °F 175
